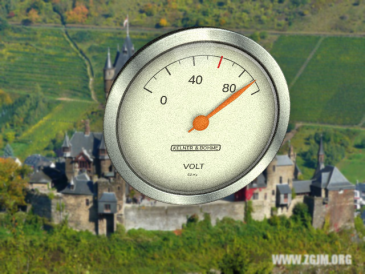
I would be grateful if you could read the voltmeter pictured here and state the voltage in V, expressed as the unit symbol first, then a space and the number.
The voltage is V 90
